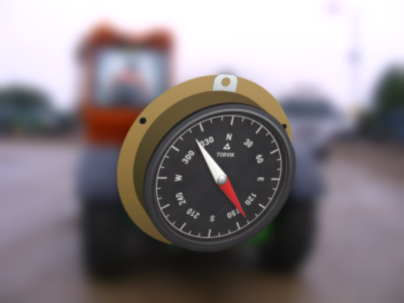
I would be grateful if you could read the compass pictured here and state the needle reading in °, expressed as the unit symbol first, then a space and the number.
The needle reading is ° 140
